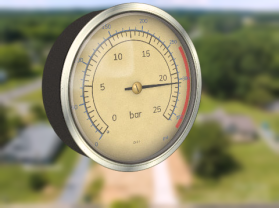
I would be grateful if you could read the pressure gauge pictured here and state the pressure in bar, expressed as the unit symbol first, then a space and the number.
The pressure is bar 21
